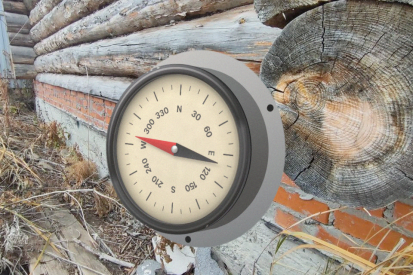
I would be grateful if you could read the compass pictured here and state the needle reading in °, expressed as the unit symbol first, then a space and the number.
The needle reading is ° 280
